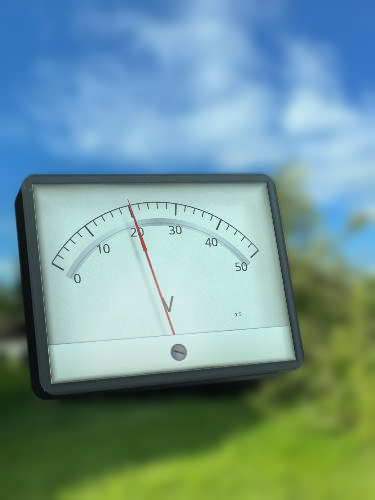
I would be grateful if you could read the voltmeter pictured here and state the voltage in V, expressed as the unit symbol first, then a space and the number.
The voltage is V 20
